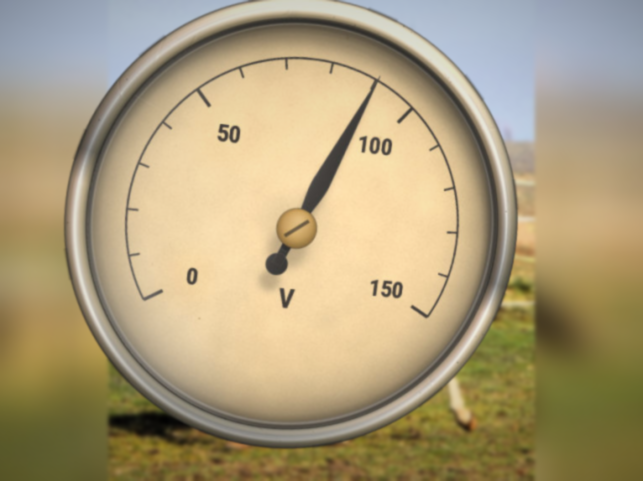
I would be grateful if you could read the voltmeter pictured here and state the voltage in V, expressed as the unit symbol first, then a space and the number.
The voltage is V 90
